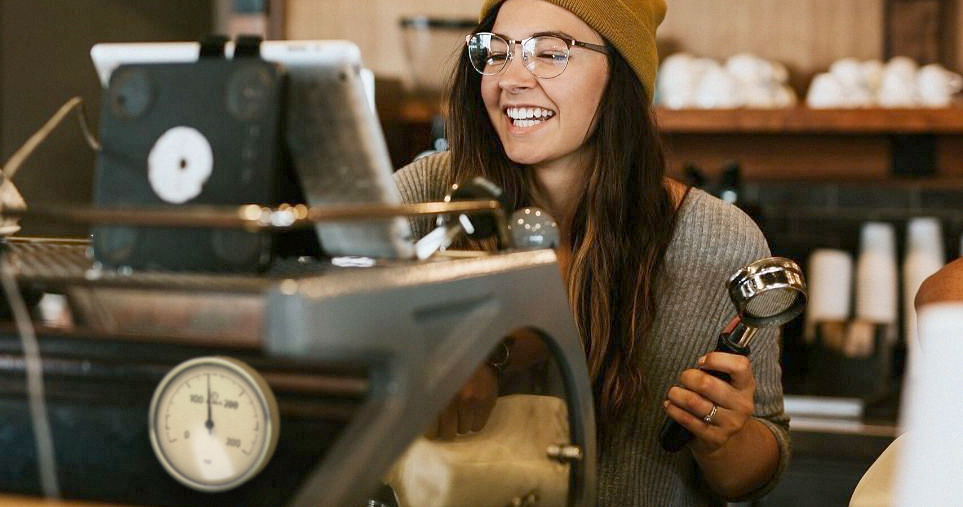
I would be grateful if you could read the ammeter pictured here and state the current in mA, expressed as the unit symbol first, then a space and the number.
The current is mA 140
